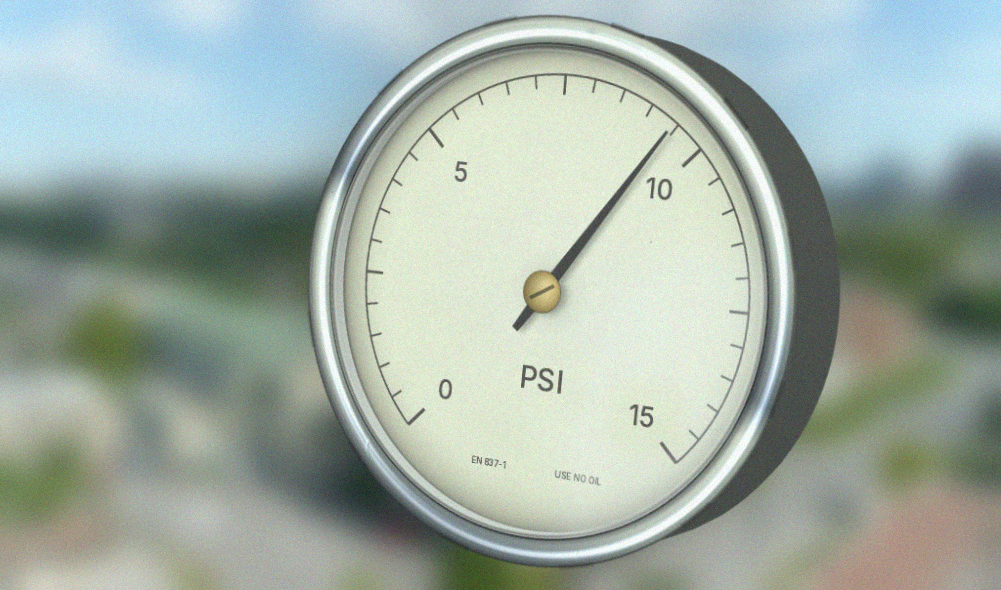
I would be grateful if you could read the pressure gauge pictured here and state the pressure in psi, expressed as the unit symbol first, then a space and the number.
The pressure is psi 9.5
